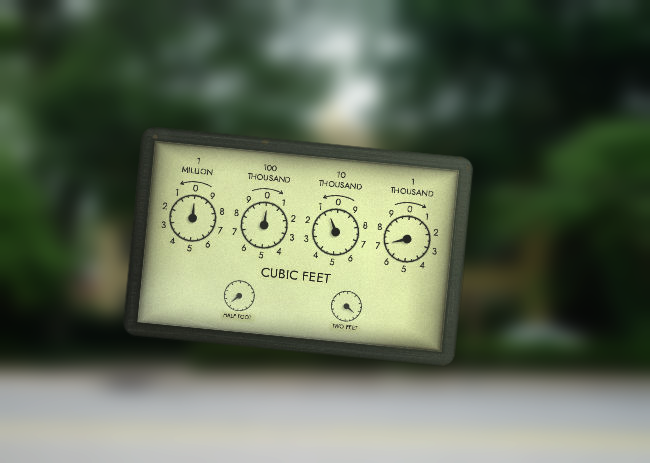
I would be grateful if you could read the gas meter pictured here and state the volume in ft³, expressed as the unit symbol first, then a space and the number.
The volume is ft³ 700
